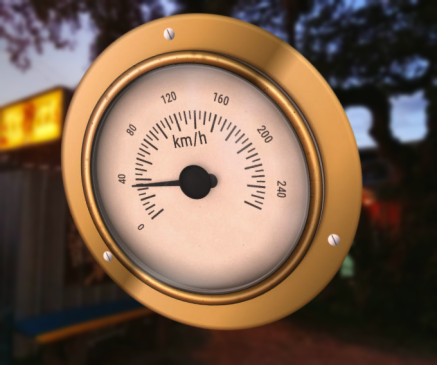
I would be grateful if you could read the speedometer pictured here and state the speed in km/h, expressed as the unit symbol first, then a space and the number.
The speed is km/h 35
